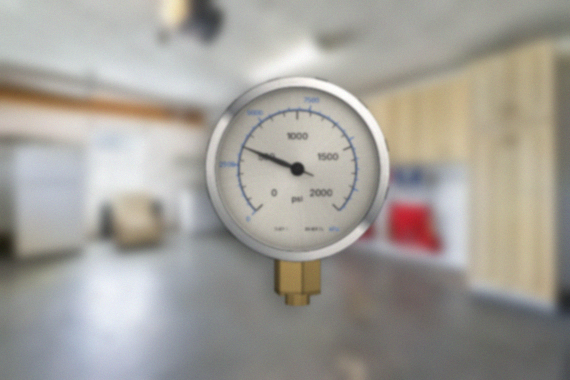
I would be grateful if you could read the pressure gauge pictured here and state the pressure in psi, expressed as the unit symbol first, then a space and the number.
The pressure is psi 500
